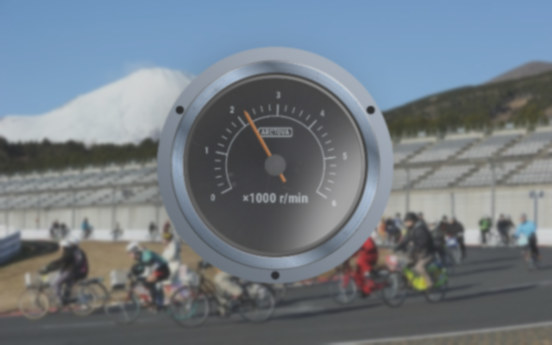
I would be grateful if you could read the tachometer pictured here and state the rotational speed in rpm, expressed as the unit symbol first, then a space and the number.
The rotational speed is rpm 2200
